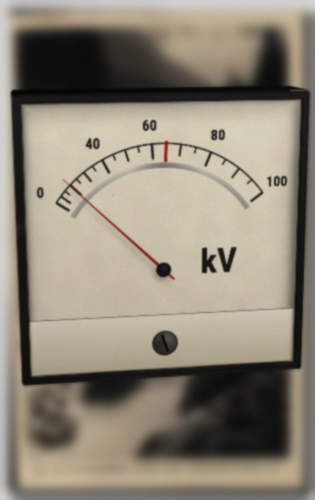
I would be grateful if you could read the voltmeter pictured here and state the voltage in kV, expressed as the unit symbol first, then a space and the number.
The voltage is kV 20
